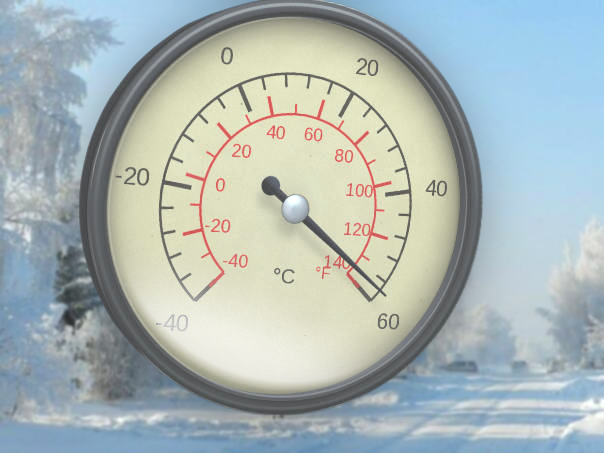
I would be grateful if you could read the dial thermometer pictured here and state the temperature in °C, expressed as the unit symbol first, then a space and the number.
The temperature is °C 58
